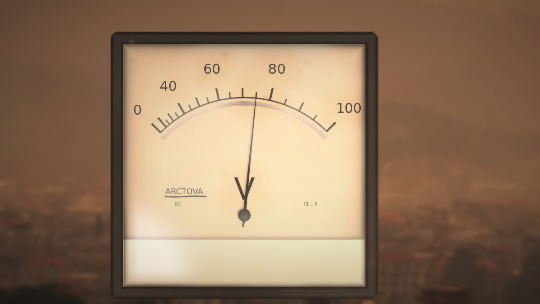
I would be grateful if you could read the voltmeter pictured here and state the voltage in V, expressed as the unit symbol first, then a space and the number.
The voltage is V 75
